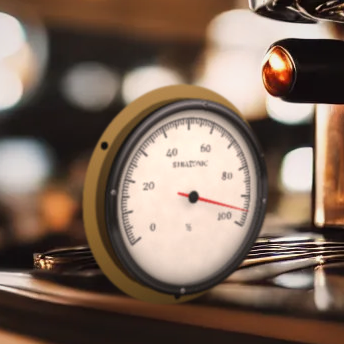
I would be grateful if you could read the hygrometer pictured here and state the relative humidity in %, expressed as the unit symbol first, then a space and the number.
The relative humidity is % 95
